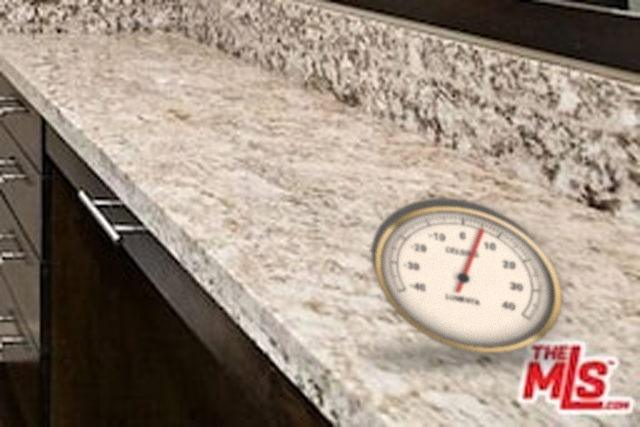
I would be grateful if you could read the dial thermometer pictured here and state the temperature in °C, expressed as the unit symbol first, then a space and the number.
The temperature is °C 5
